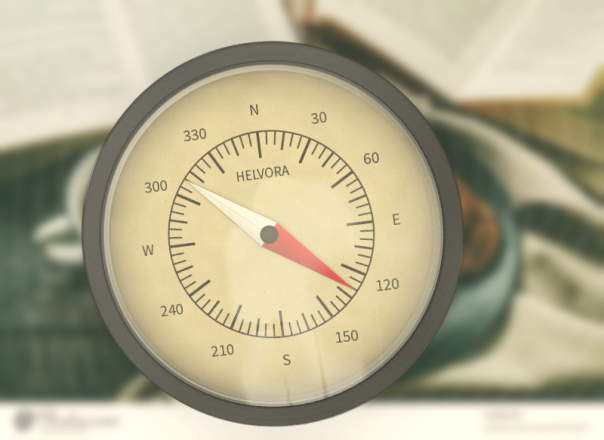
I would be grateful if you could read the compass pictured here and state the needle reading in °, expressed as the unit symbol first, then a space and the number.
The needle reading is ° 130
